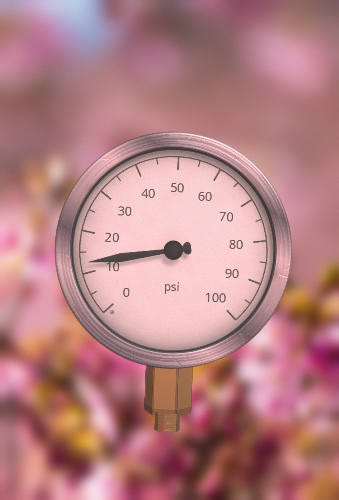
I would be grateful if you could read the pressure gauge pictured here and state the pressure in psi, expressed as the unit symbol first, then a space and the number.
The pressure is psi 12.5
